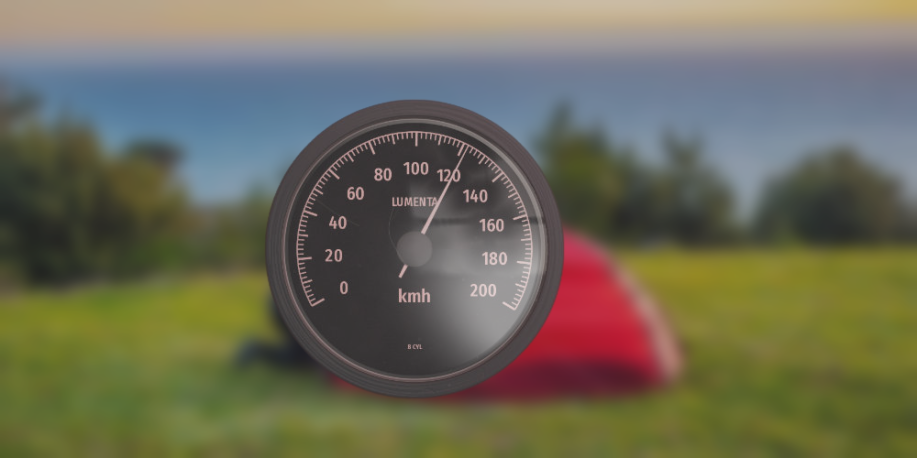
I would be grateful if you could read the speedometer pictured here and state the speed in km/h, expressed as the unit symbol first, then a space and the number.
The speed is km/h 122
